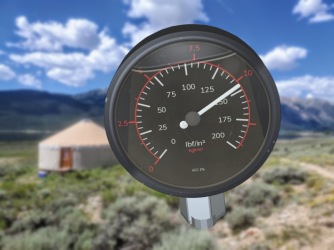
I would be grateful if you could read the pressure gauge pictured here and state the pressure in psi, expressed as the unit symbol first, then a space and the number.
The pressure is psi 145
